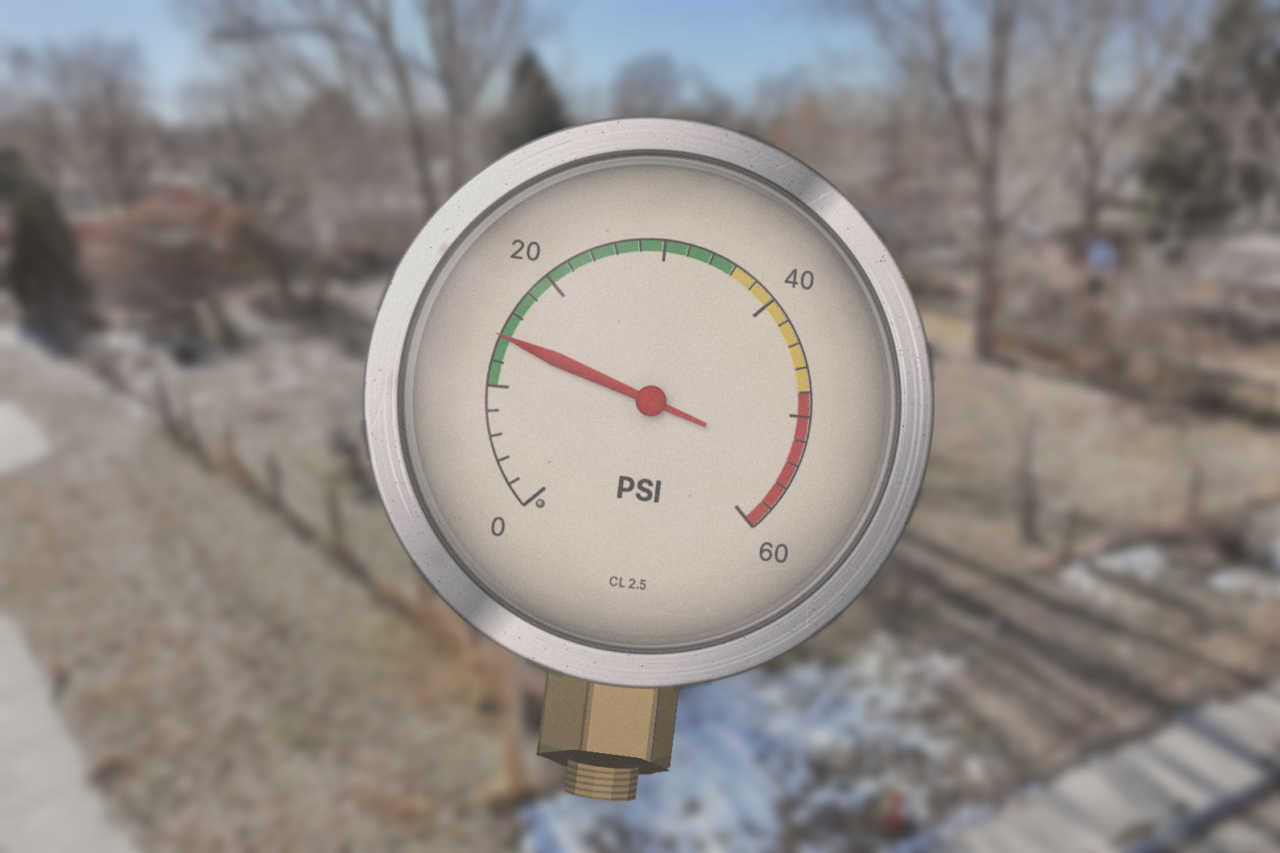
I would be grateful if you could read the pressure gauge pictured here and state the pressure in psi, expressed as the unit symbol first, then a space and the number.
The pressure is psi 14
